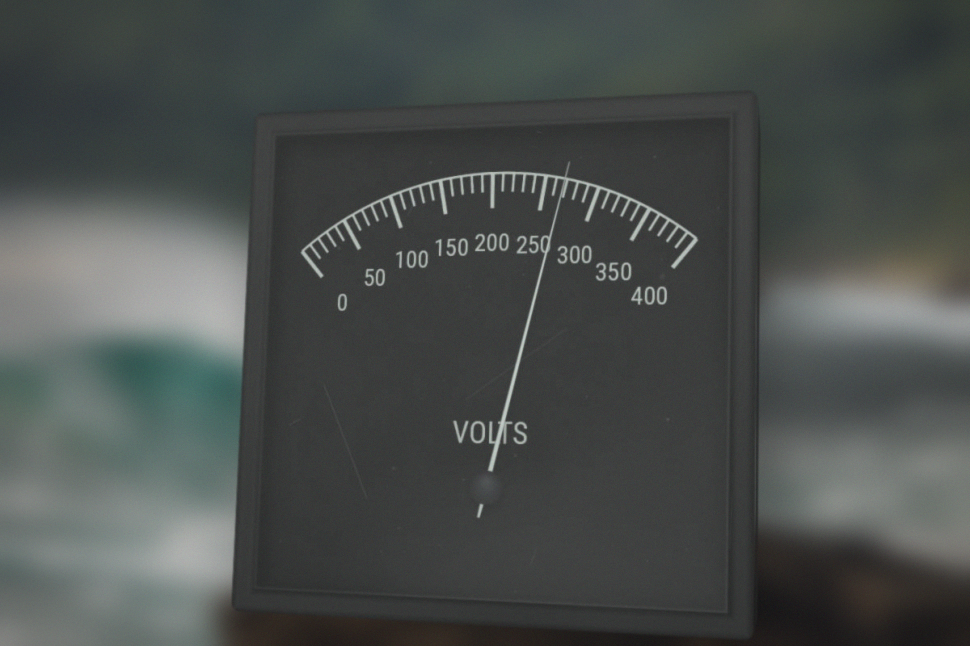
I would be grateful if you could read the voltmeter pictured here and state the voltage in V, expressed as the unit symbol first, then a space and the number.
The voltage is V 270
